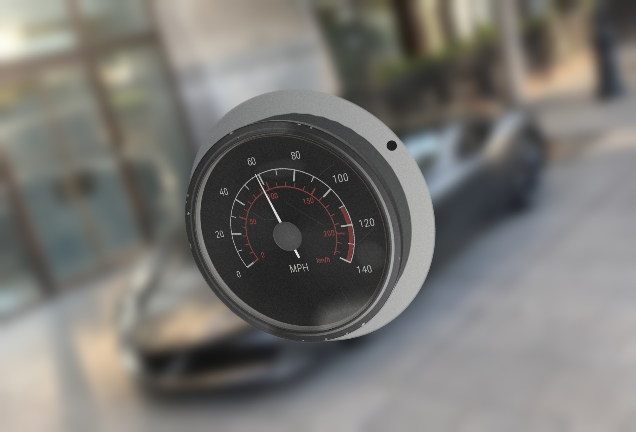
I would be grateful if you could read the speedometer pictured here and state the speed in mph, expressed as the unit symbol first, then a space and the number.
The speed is mph 60
